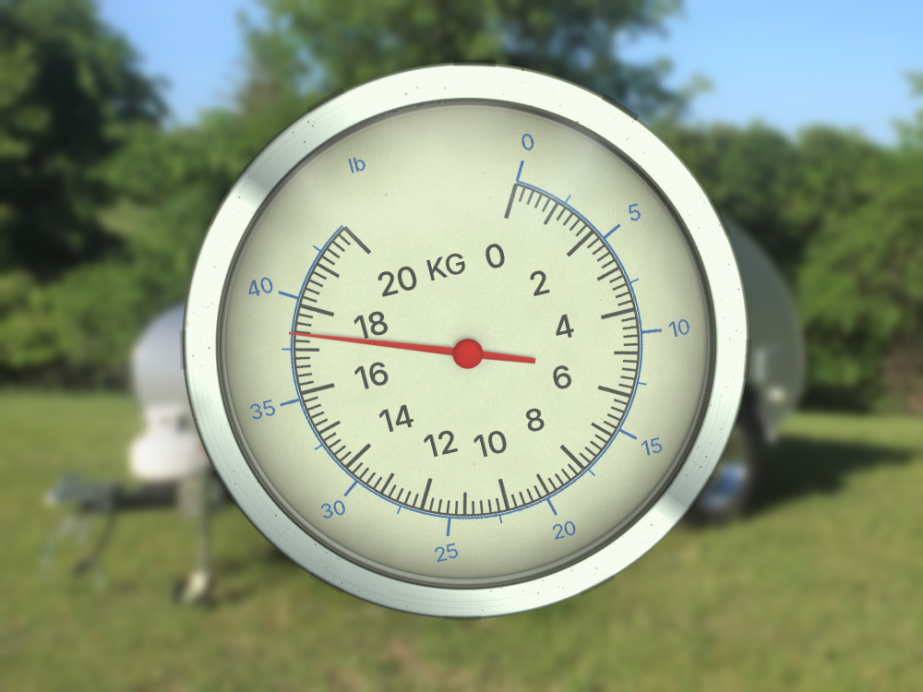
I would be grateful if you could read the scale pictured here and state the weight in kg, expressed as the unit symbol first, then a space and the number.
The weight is kg 17.4
